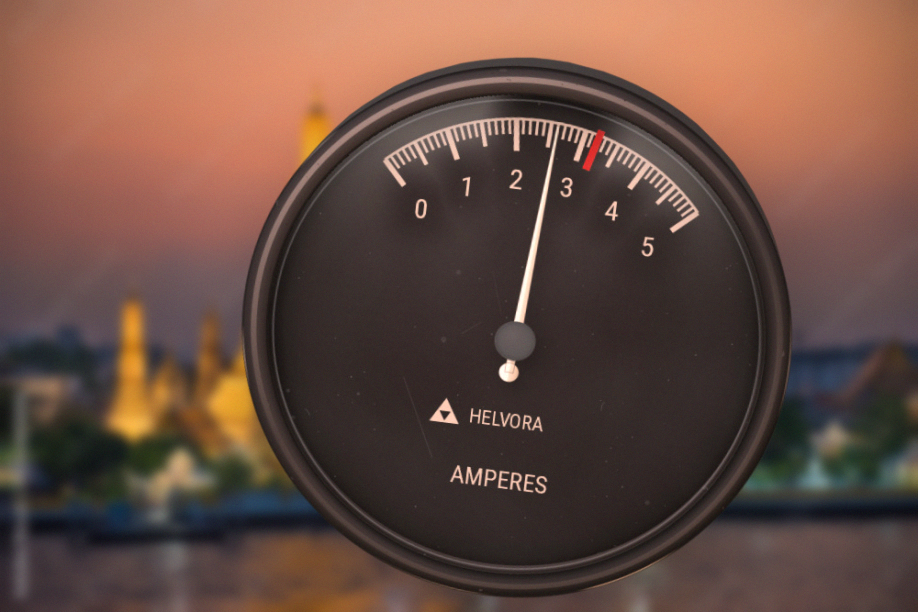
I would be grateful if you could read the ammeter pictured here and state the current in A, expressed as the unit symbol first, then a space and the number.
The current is A 2.6
